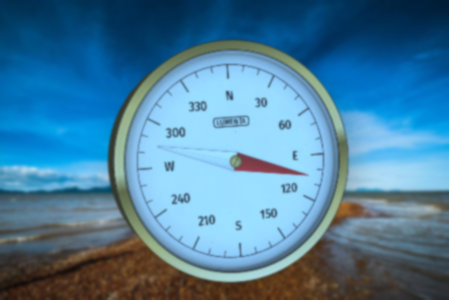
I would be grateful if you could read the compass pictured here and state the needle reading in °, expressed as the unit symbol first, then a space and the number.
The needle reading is ° 105
